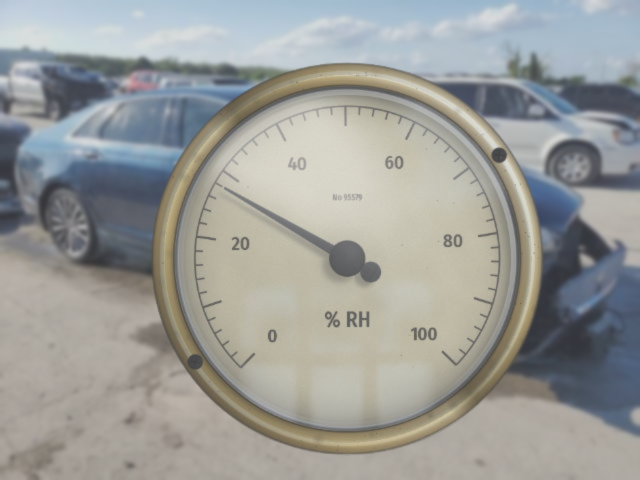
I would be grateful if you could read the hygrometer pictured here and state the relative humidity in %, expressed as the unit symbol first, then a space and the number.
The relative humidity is % 28
